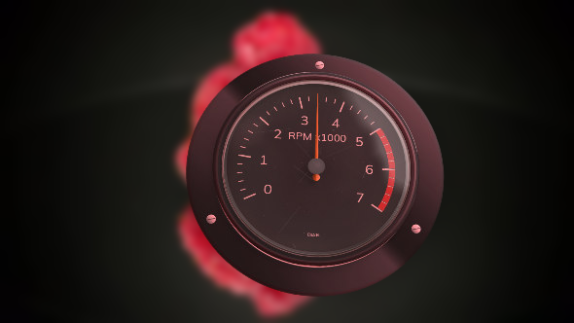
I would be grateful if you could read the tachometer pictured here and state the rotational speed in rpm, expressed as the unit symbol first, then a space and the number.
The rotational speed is rpm 3400
